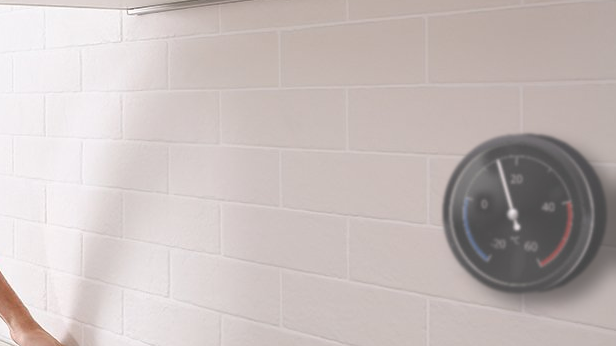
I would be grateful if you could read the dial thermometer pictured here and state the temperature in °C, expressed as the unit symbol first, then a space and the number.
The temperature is °C 15
